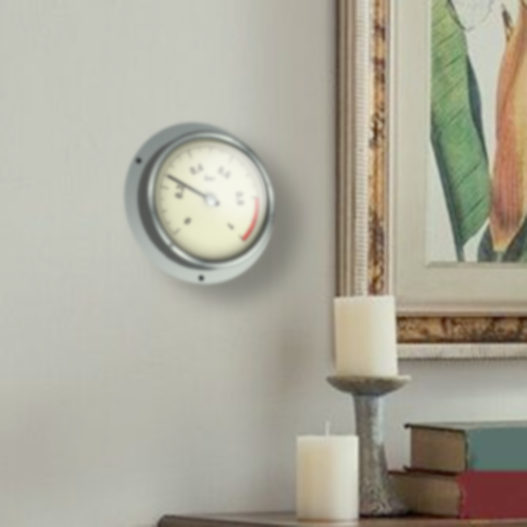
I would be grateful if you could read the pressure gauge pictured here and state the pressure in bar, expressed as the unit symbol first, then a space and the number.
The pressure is bar 0.25
